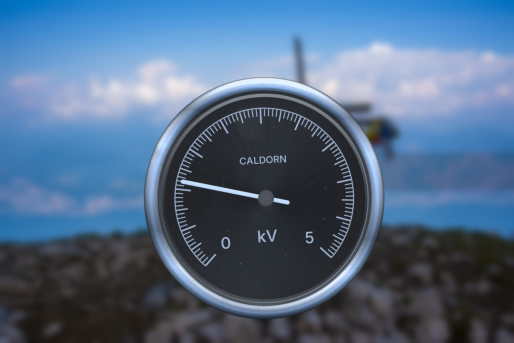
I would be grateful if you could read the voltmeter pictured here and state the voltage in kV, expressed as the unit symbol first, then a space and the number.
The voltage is kV 1.1
